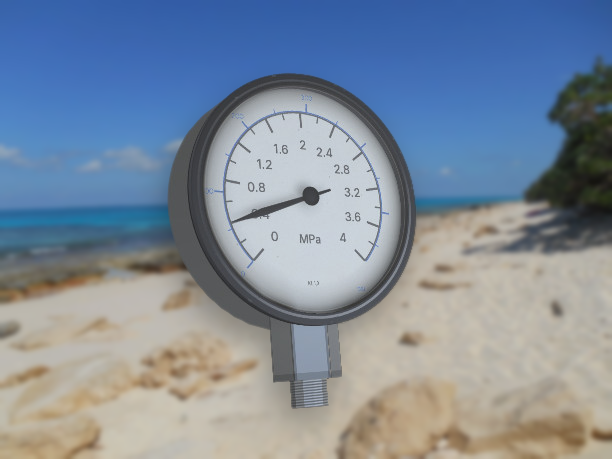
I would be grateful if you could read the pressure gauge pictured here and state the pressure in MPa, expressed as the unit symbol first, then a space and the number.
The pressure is MPa 0.4
